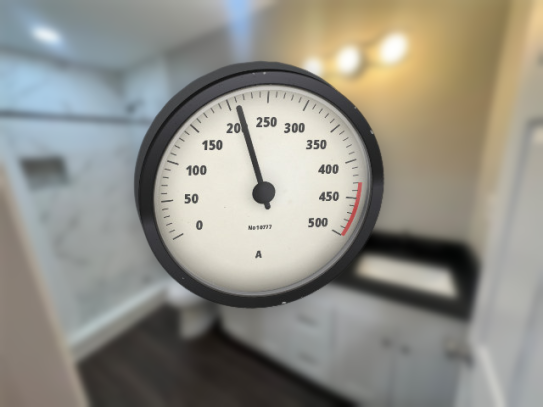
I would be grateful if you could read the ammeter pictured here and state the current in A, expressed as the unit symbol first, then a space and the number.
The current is A 210
